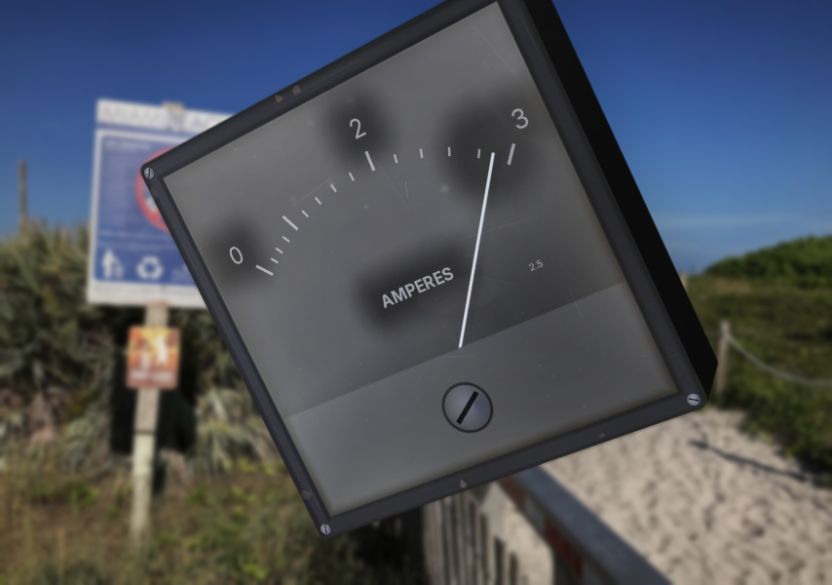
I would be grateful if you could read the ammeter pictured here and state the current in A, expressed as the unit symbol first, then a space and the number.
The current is A 2.9
